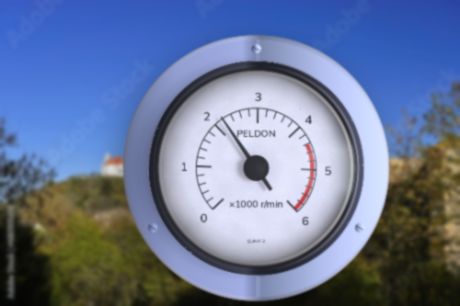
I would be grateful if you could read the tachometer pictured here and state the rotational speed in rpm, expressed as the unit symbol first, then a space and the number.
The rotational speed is rpm 2200
